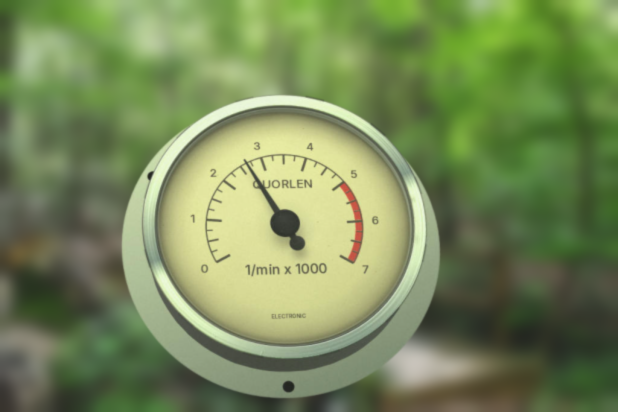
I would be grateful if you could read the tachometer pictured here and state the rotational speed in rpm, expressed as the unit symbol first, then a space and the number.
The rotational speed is rpm 2625
